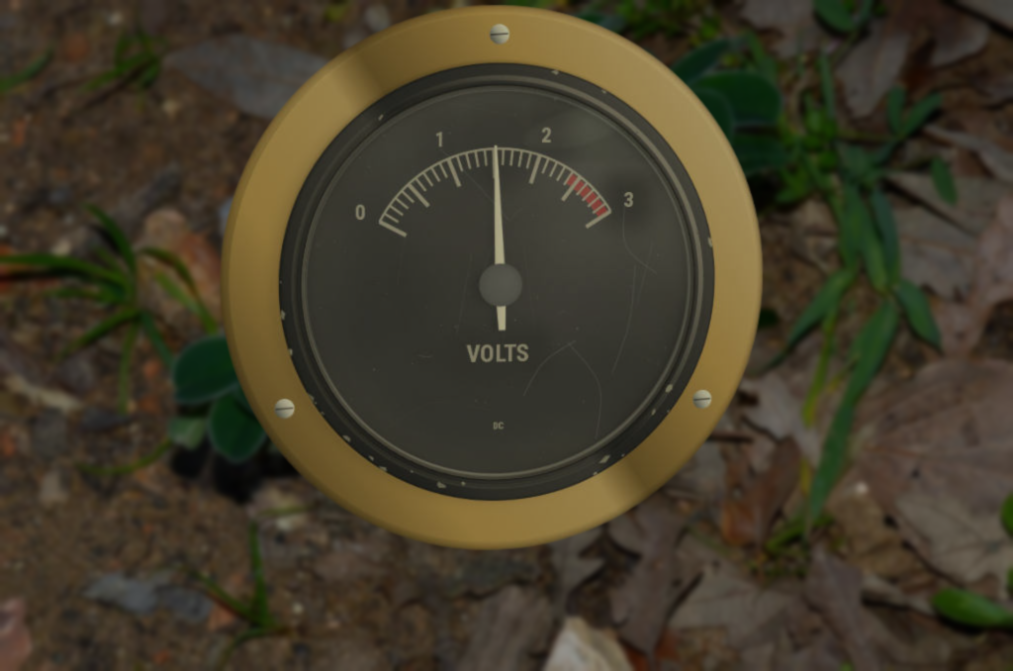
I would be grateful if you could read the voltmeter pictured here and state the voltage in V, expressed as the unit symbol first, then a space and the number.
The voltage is V 1.5
